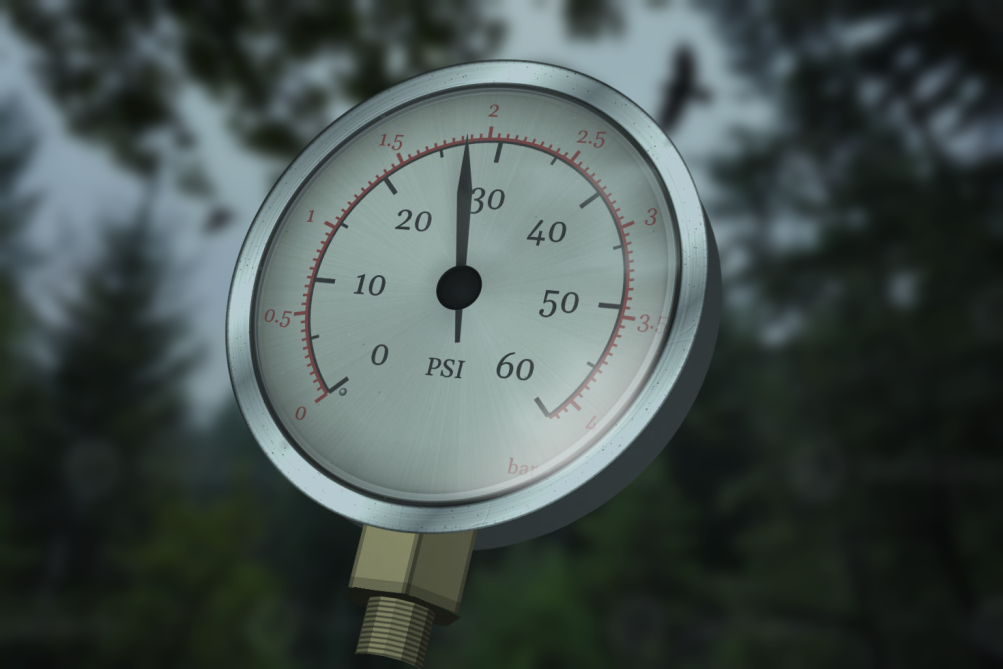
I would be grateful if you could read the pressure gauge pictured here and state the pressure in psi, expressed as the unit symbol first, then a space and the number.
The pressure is psi 27.5
